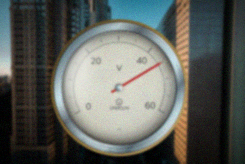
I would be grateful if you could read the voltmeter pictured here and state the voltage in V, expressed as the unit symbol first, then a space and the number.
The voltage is V 45
